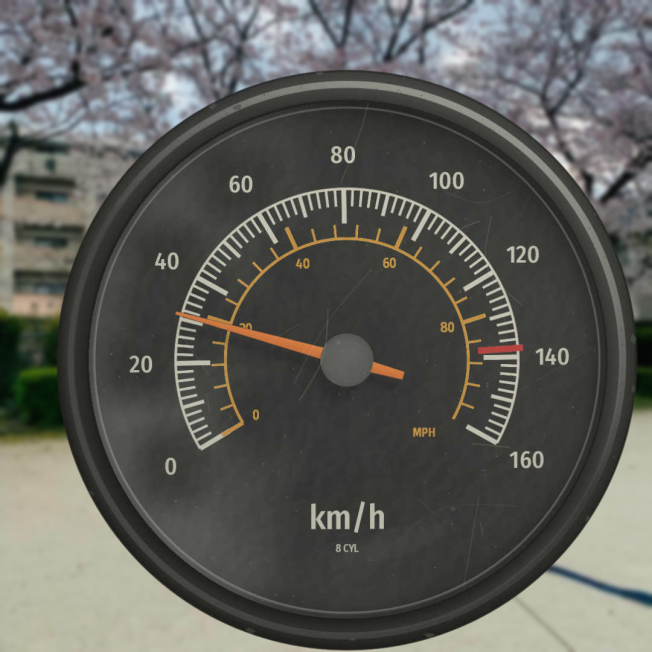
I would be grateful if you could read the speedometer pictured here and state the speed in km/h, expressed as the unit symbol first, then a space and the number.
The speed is km/h 31
